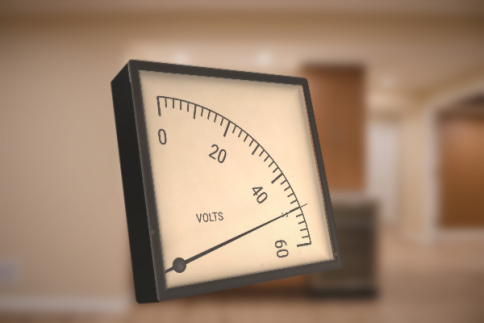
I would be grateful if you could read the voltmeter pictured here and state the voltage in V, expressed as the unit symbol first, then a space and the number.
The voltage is V 50
